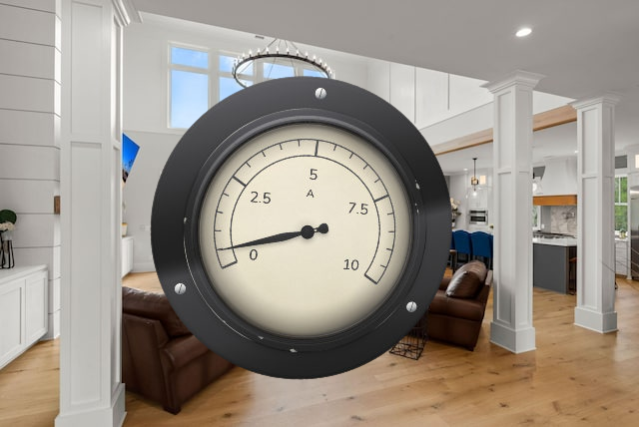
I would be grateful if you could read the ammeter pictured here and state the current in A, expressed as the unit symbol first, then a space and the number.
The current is A 0.5
